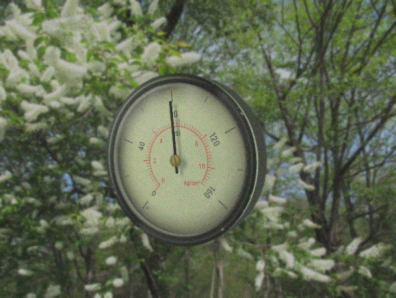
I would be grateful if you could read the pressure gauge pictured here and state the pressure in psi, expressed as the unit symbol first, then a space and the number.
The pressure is psi 80
